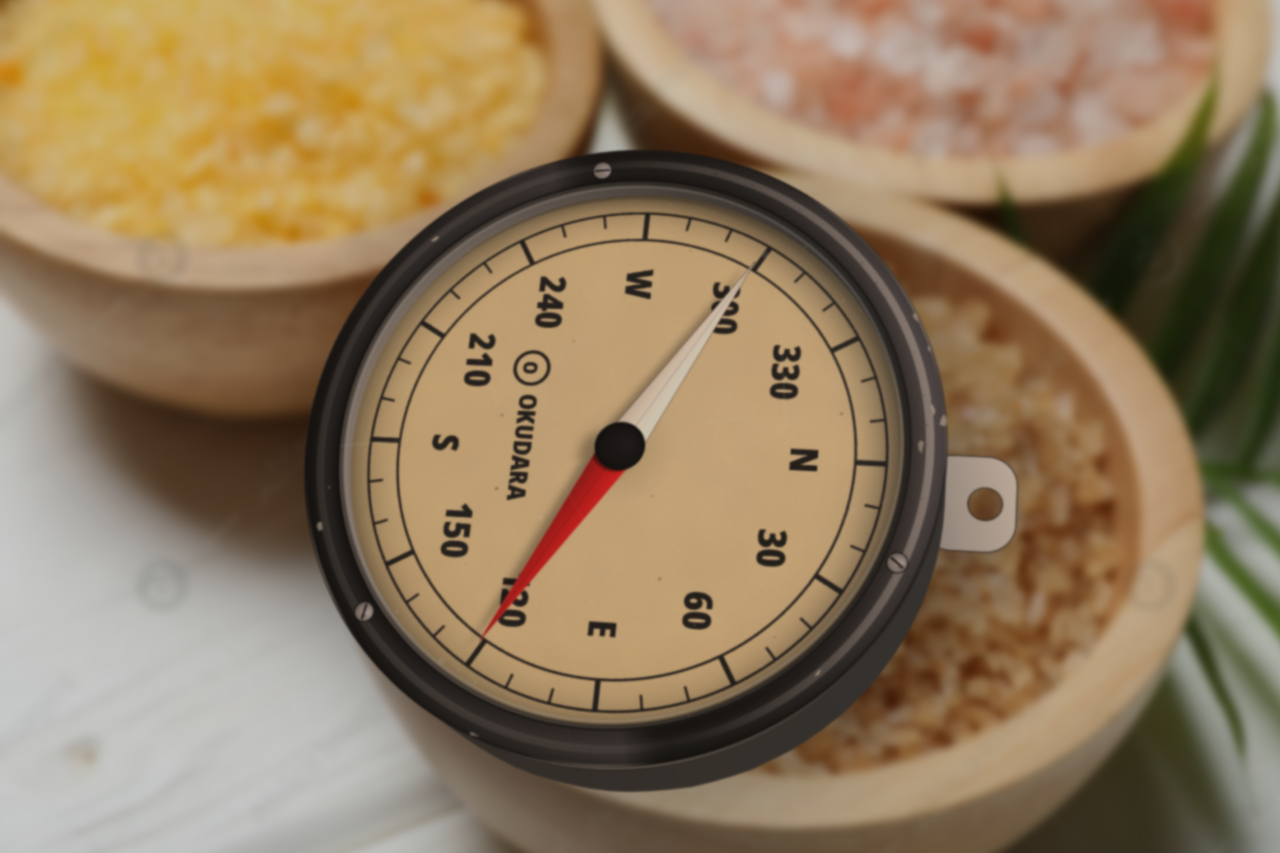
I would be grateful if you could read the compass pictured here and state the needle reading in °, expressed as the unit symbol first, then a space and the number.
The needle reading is ° 120
